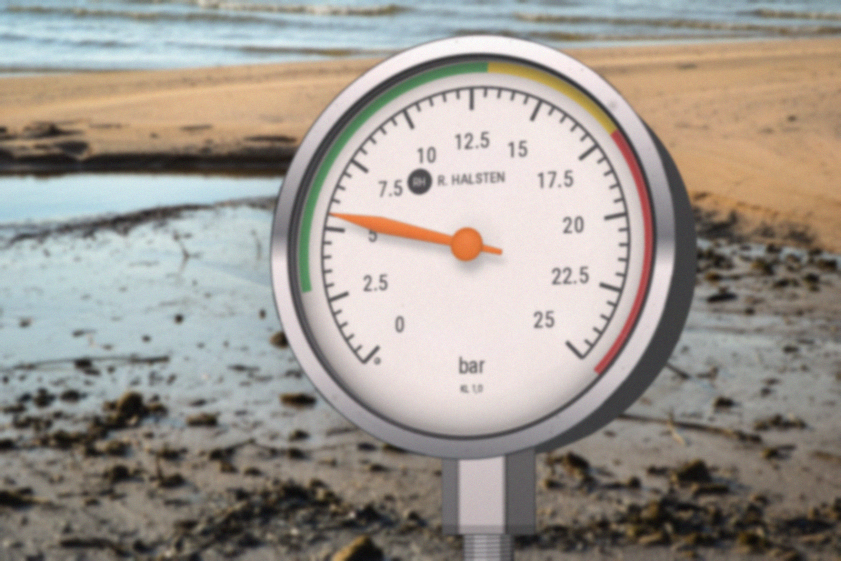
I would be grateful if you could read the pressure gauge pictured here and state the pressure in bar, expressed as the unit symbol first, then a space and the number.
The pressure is bar 5.5
